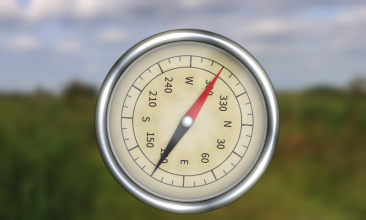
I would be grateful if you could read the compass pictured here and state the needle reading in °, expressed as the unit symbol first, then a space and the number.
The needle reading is ° 300
